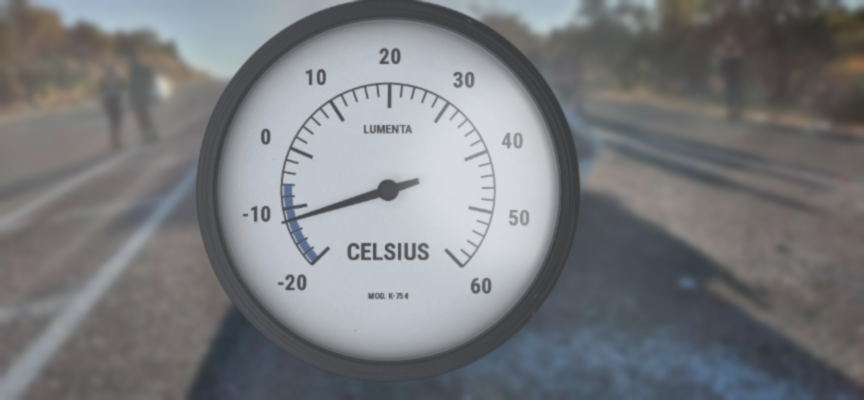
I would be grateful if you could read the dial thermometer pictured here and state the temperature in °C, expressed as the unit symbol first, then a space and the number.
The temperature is °C -12
